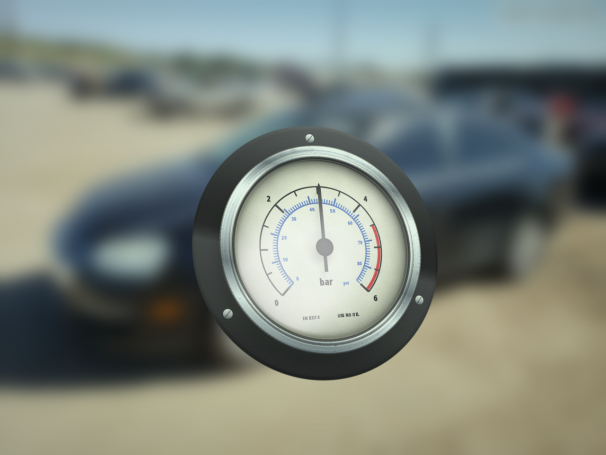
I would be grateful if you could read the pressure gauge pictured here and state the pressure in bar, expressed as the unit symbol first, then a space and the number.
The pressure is bar 3
